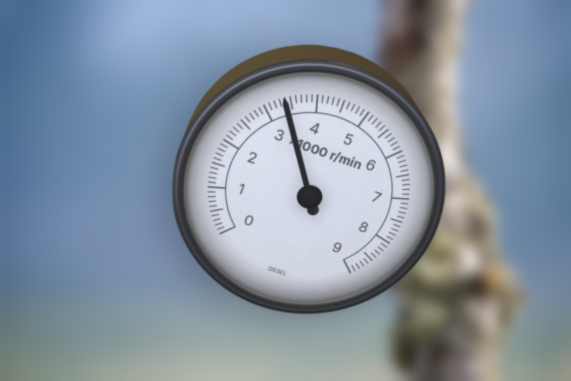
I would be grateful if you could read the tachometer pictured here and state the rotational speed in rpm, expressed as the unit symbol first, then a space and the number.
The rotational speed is rpm 3400
